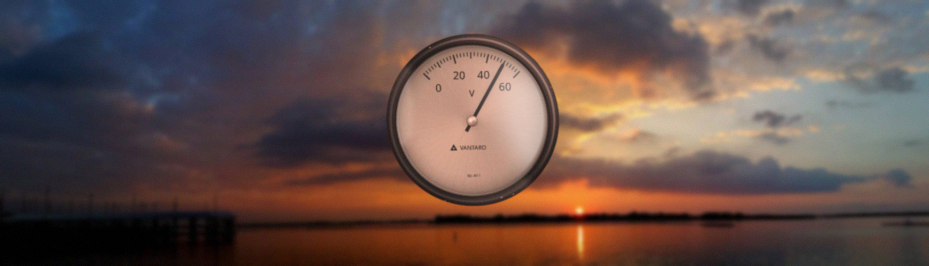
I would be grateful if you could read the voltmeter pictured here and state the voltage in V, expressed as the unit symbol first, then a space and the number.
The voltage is V 50
